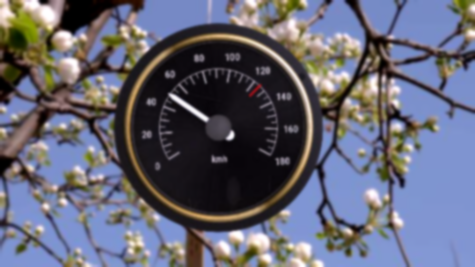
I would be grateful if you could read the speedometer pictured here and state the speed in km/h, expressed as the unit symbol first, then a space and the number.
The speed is km/h 50
